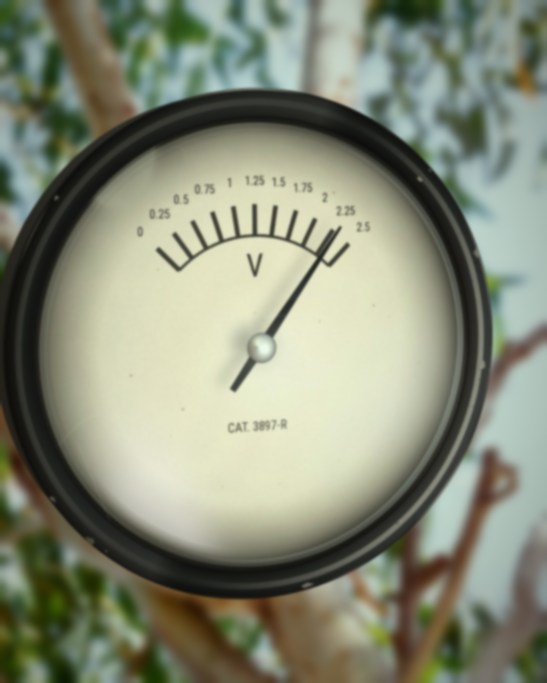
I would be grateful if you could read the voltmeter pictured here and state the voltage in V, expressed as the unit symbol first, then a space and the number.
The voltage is V 2.25
